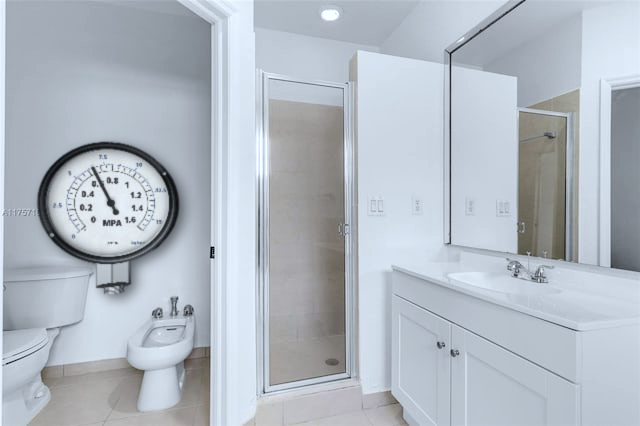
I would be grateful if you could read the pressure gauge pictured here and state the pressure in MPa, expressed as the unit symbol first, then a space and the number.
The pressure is MPa 0.65
